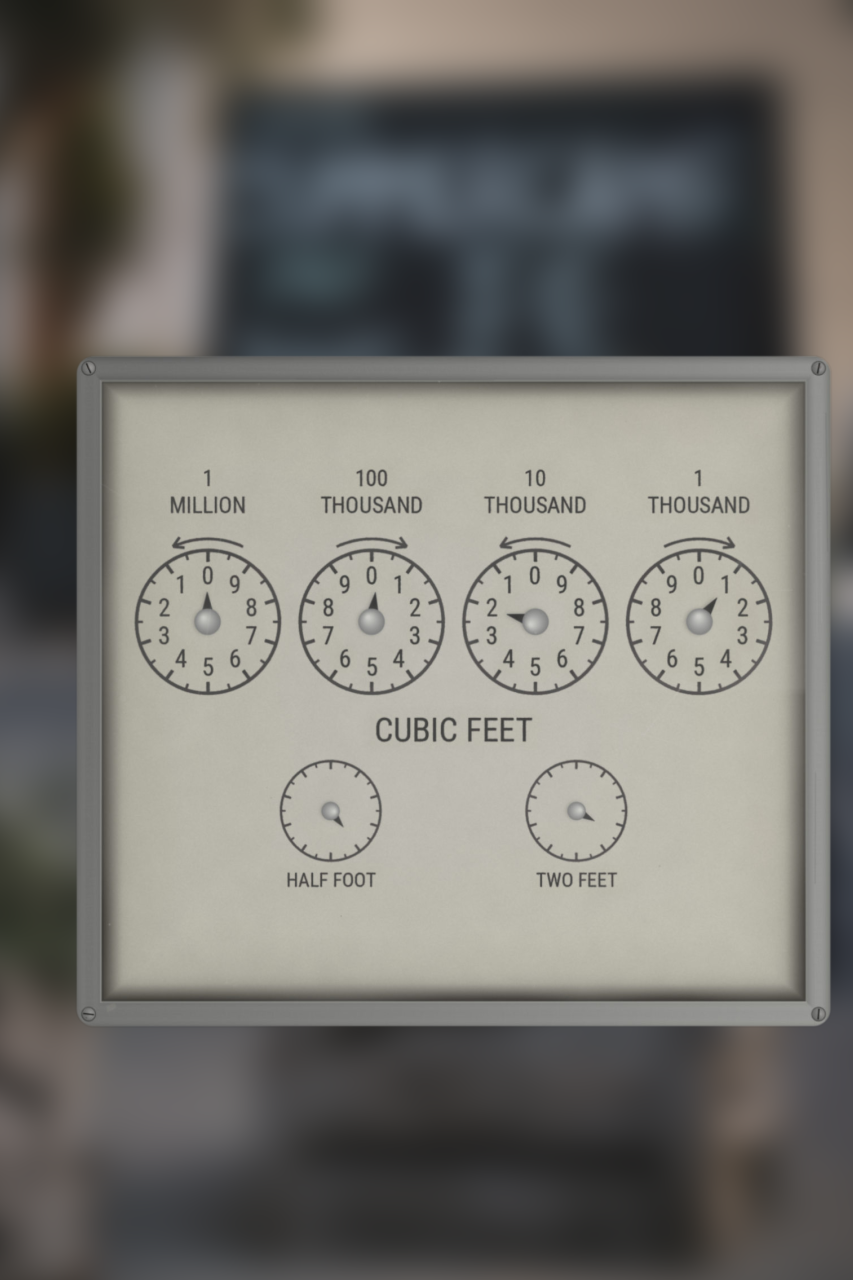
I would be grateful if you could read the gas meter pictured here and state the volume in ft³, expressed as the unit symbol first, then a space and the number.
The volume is ft³ 2100
